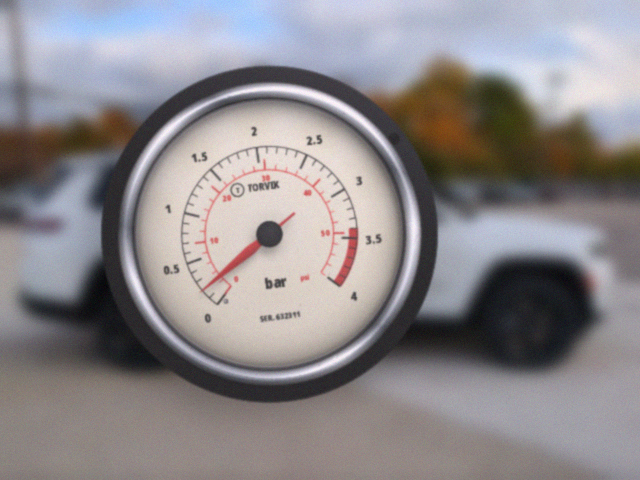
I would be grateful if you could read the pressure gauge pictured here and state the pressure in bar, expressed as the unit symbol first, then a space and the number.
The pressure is bar 0.2
